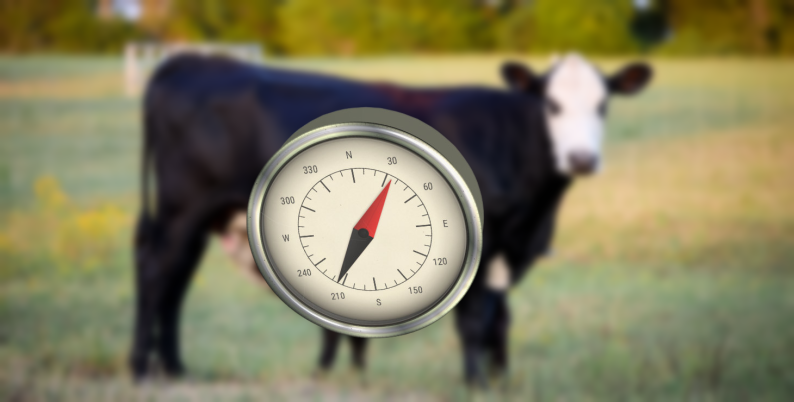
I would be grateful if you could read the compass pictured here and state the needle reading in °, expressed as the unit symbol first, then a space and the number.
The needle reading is ° 35
